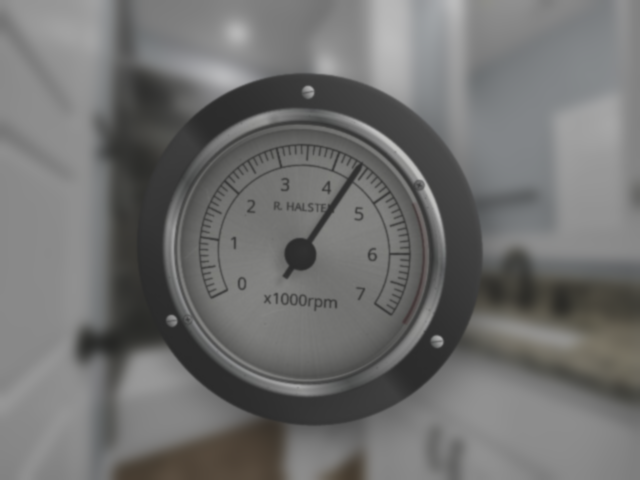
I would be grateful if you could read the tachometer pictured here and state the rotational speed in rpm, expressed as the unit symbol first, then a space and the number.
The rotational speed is rpm 4400
